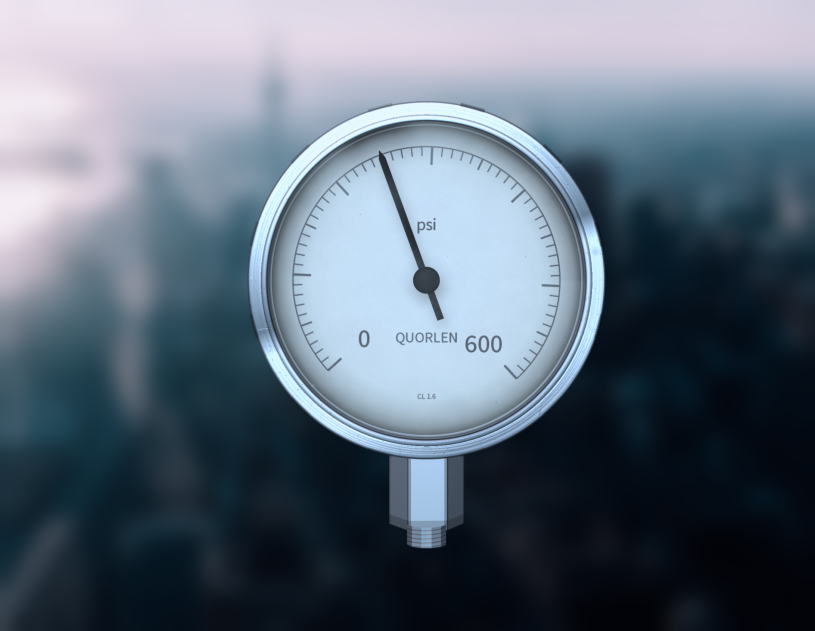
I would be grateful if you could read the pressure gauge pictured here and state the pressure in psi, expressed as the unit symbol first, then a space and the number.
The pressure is psi 250
